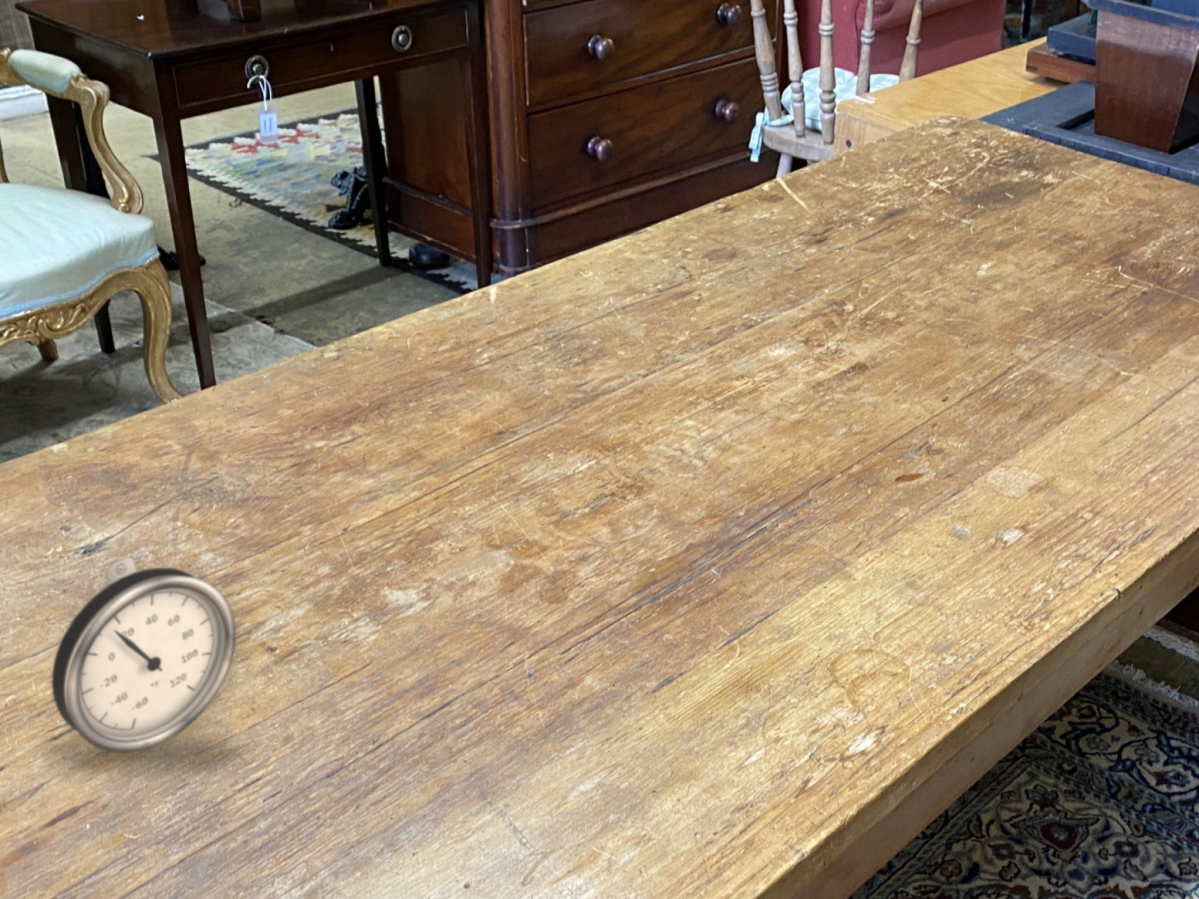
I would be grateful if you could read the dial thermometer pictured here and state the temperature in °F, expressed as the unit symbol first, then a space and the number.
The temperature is °F 15
